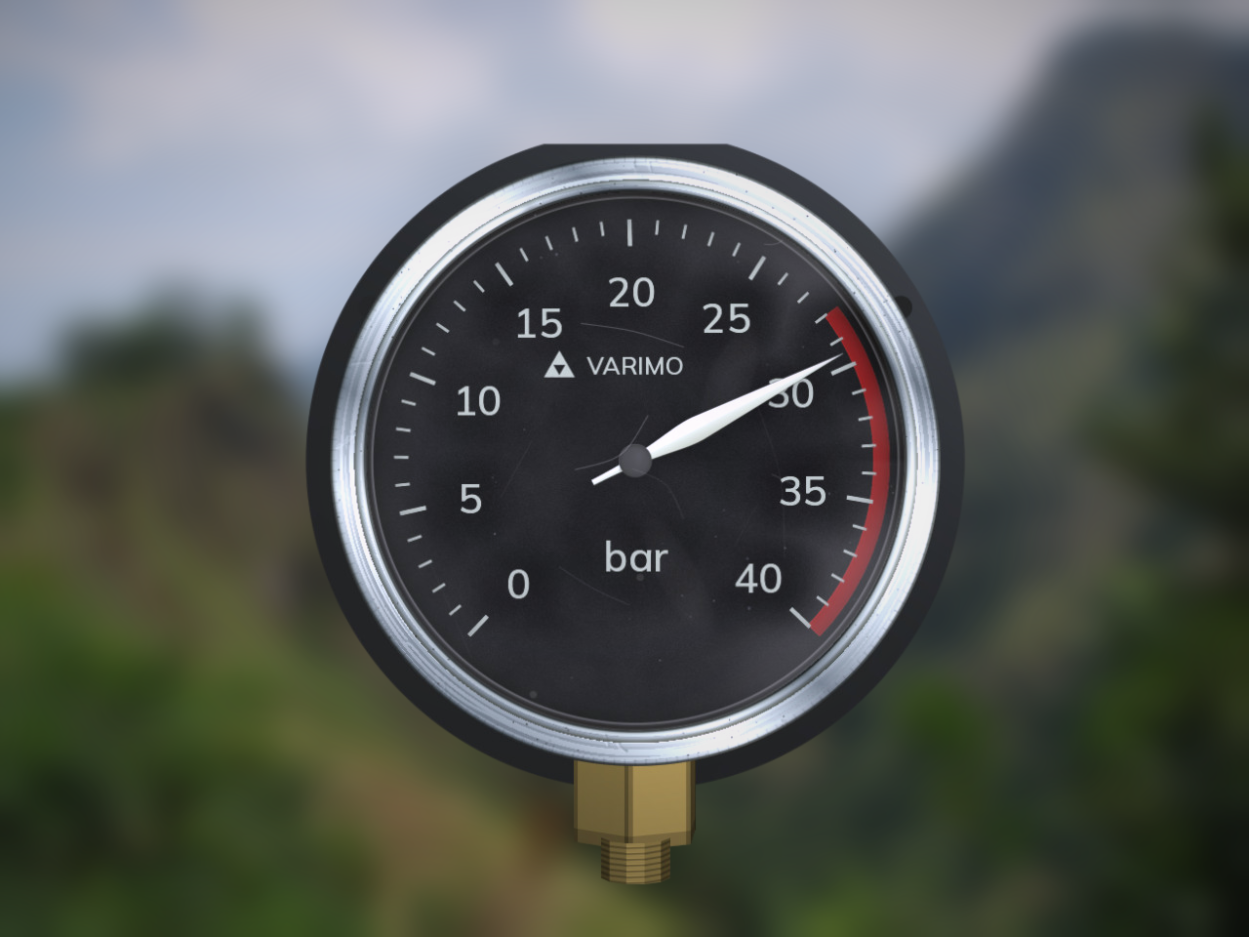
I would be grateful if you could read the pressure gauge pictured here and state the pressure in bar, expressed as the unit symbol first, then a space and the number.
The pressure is bar 29.5
